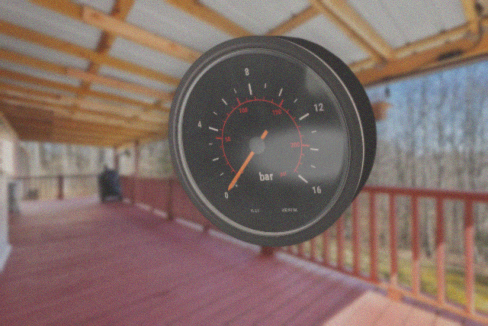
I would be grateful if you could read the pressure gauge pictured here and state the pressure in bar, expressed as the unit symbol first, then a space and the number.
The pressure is bar 0
